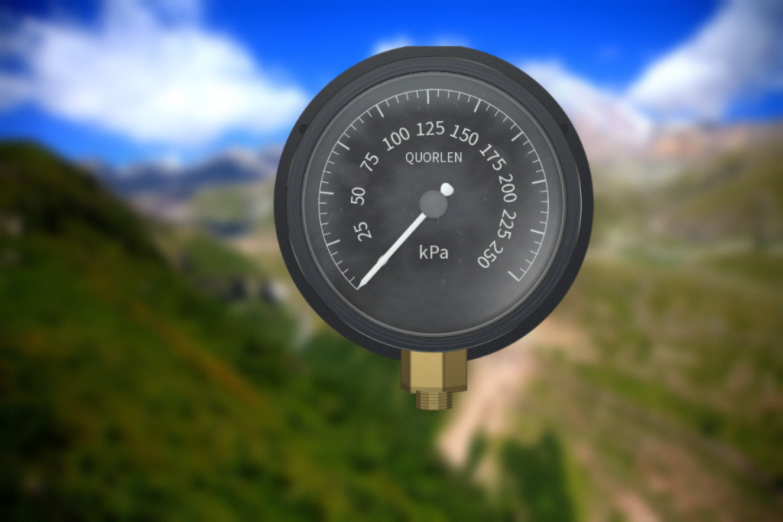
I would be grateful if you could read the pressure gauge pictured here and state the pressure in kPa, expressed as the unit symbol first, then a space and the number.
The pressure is kPa 0
